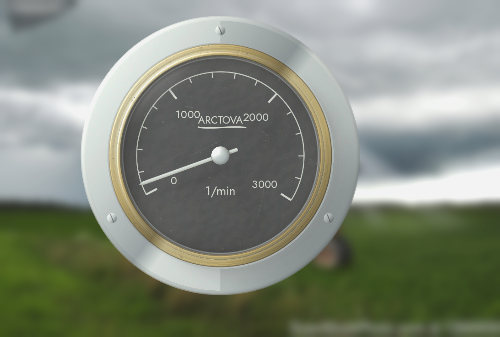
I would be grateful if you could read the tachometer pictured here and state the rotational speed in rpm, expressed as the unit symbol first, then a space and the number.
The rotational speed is rpm 100
